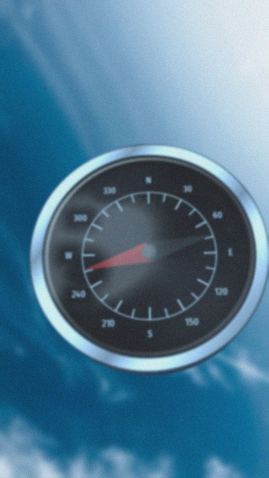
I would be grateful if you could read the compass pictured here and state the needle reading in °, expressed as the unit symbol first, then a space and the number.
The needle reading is ° 255
